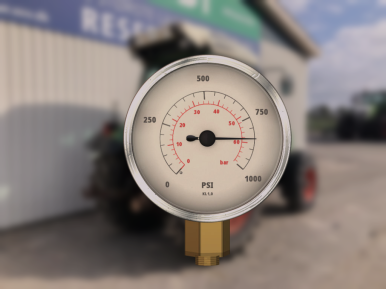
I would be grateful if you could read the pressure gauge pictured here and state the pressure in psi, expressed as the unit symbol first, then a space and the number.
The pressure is psi 850
